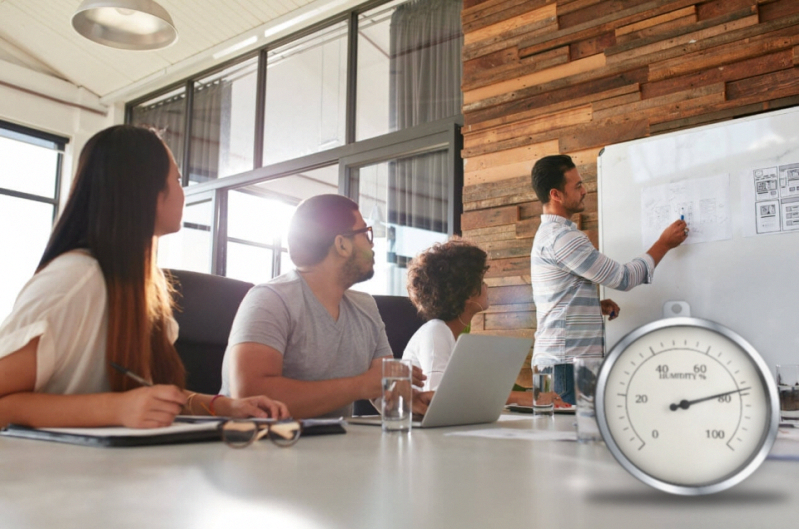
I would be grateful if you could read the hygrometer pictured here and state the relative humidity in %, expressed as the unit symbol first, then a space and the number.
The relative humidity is % 78
